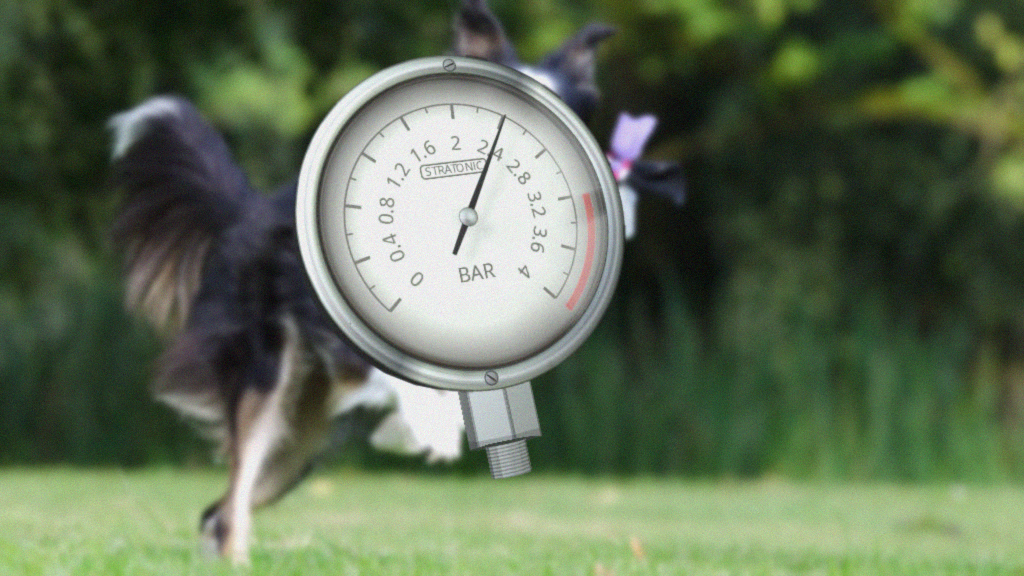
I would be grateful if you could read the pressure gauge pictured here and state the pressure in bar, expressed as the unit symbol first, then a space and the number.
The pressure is bar 2.4
